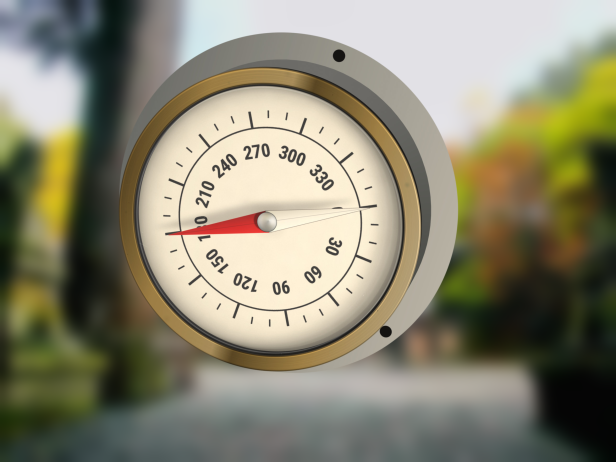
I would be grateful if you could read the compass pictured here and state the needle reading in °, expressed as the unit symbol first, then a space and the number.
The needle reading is ° 180
